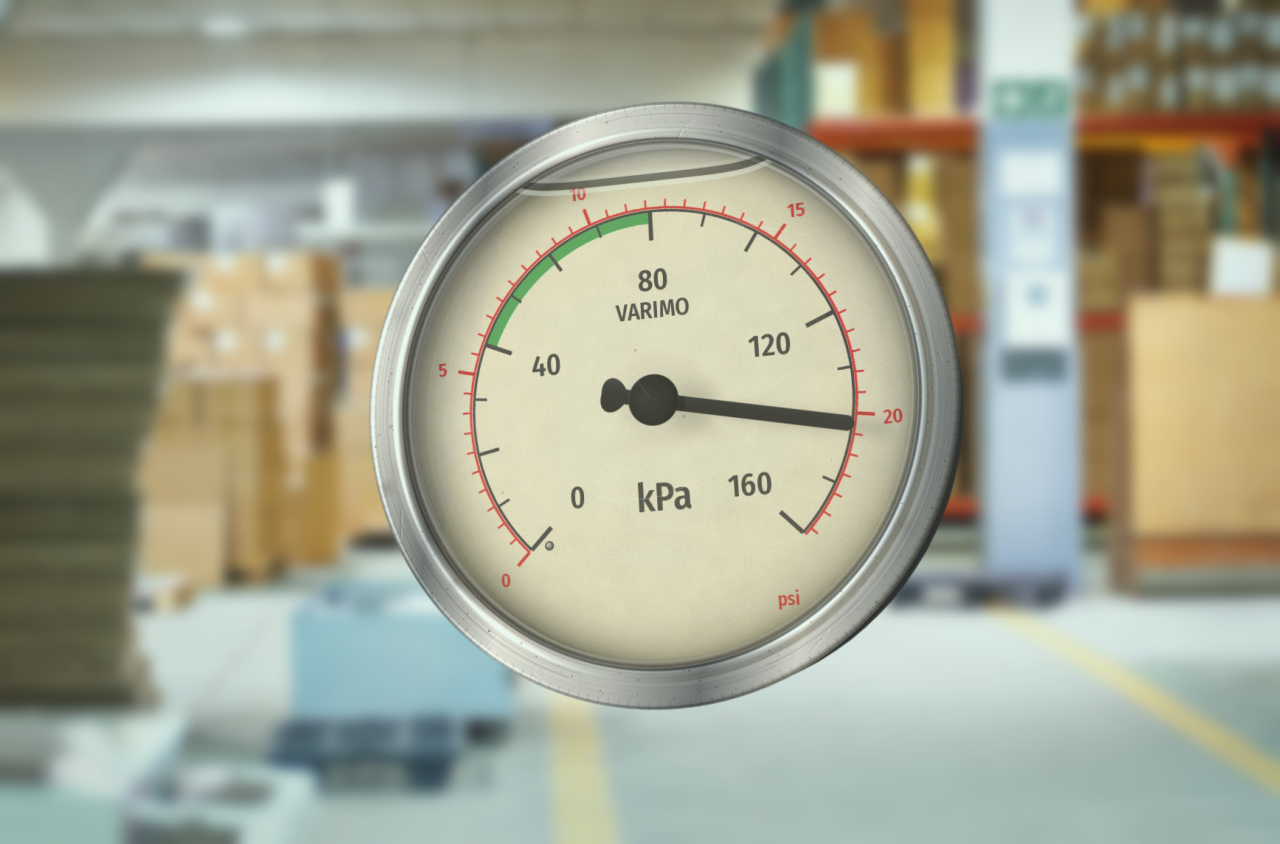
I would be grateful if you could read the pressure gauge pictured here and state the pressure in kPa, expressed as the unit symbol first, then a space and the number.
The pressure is kPa 140
